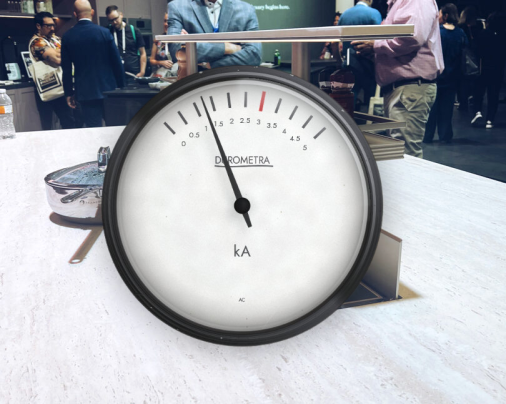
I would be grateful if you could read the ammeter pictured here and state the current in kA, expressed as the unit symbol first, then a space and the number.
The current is kA 1.25
